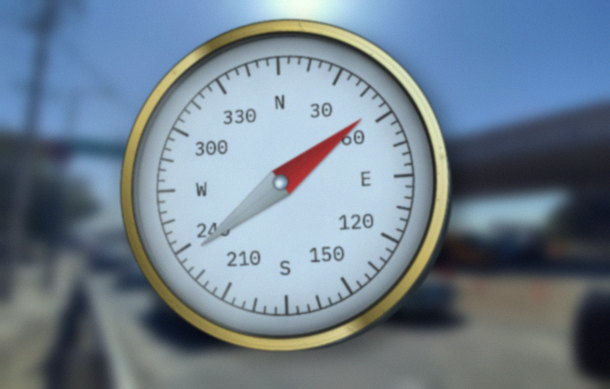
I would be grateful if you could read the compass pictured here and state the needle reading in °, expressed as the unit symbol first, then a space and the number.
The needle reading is ° 55
